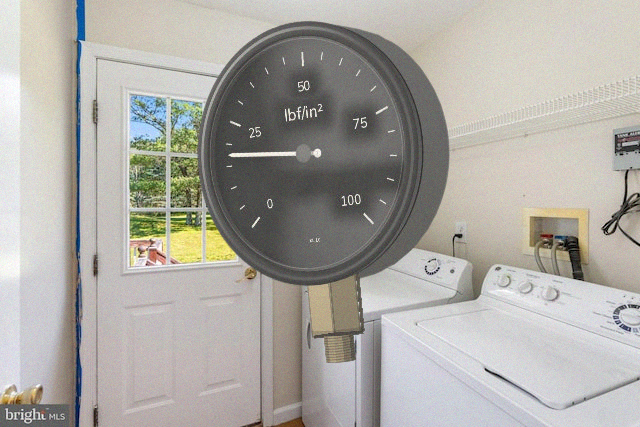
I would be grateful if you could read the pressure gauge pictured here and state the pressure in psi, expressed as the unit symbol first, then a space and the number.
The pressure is psi 17.5
